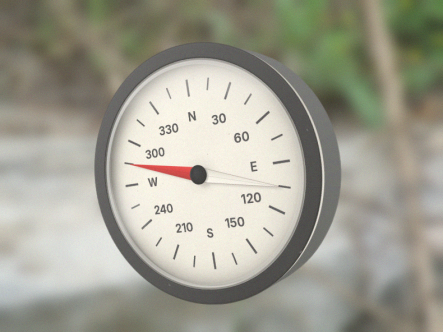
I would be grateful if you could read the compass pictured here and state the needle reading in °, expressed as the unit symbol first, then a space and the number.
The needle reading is ° 285
